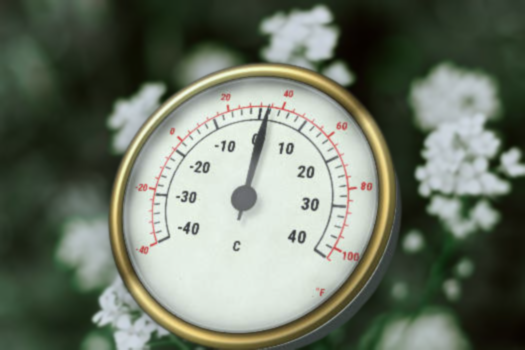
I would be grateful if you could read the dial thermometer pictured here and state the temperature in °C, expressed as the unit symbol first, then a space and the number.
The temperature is °C 2
